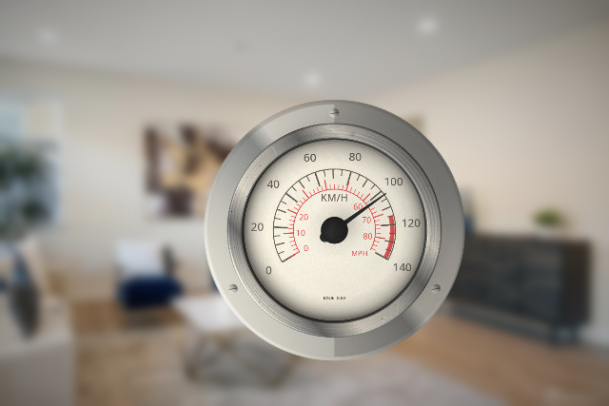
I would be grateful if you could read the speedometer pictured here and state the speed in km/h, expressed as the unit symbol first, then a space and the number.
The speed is km/h 102.5
